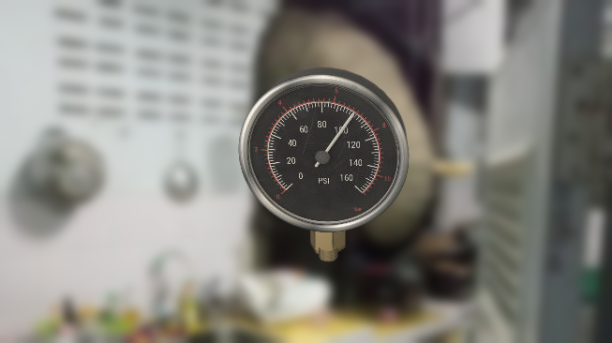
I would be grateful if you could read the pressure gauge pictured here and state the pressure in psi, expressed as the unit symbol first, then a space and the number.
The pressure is psi 100
